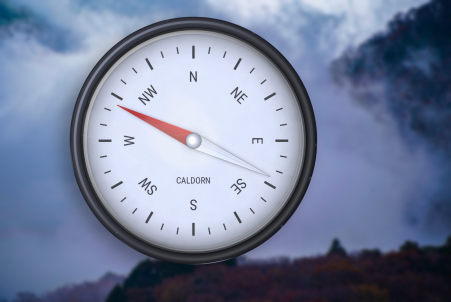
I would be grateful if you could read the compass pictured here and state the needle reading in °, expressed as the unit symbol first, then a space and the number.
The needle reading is ° 295
